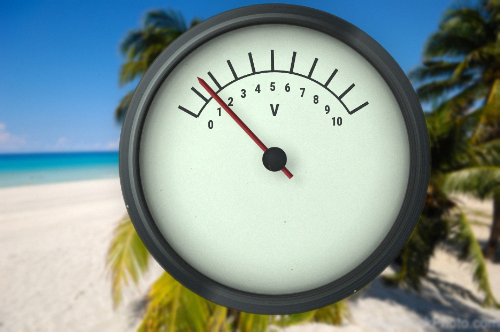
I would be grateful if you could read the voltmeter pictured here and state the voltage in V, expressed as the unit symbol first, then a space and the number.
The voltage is V 1.5
